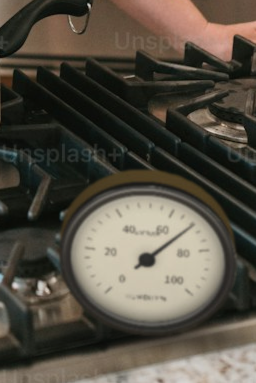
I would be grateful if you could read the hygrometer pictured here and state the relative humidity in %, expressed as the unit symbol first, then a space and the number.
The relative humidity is % 68
